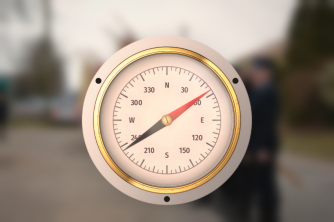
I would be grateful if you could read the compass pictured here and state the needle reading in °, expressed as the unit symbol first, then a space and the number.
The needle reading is ° 55
